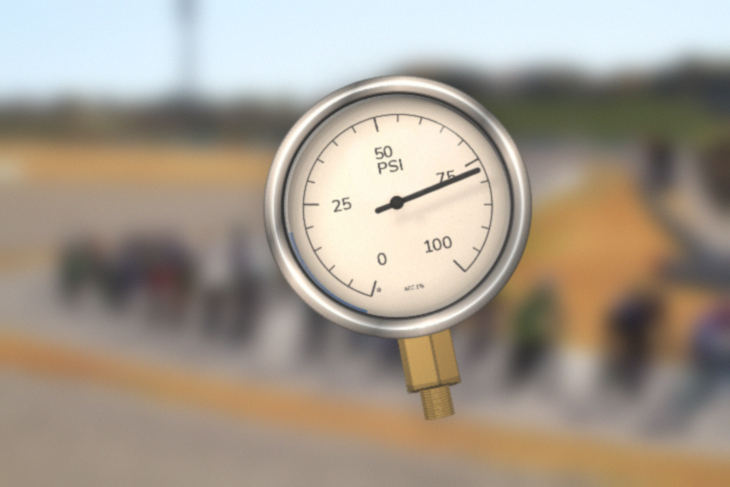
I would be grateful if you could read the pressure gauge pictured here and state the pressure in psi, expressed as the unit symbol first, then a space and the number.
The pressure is psi 77.5
